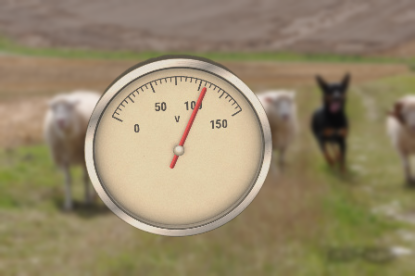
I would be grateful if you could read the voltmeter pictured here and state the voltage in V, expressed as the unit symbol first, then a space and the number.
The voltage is V 105
